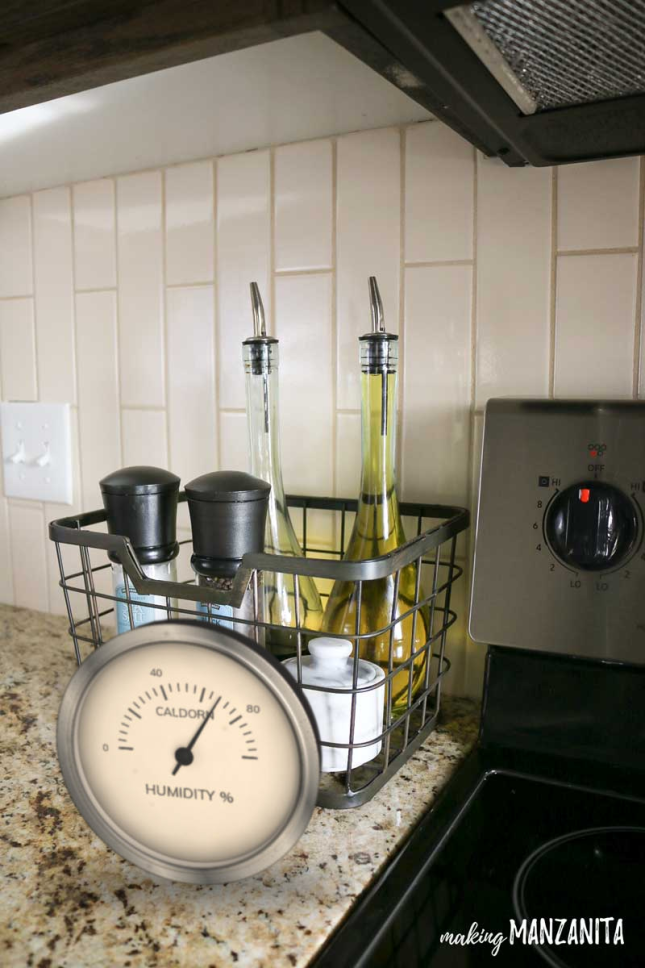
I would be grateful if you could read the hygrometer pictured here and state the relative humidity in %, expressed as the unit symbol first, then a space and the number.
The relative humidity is % 68
